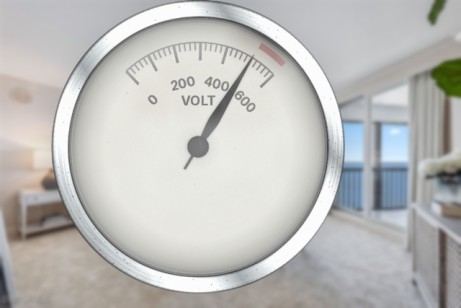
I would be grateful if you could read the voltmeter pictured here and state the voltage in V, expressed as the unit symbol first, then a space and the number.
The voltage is V 500
